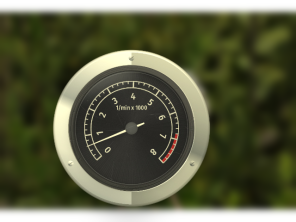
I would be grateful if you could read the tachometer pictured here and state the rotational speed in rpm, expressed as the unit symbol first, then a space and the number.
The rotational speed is rpm 600
